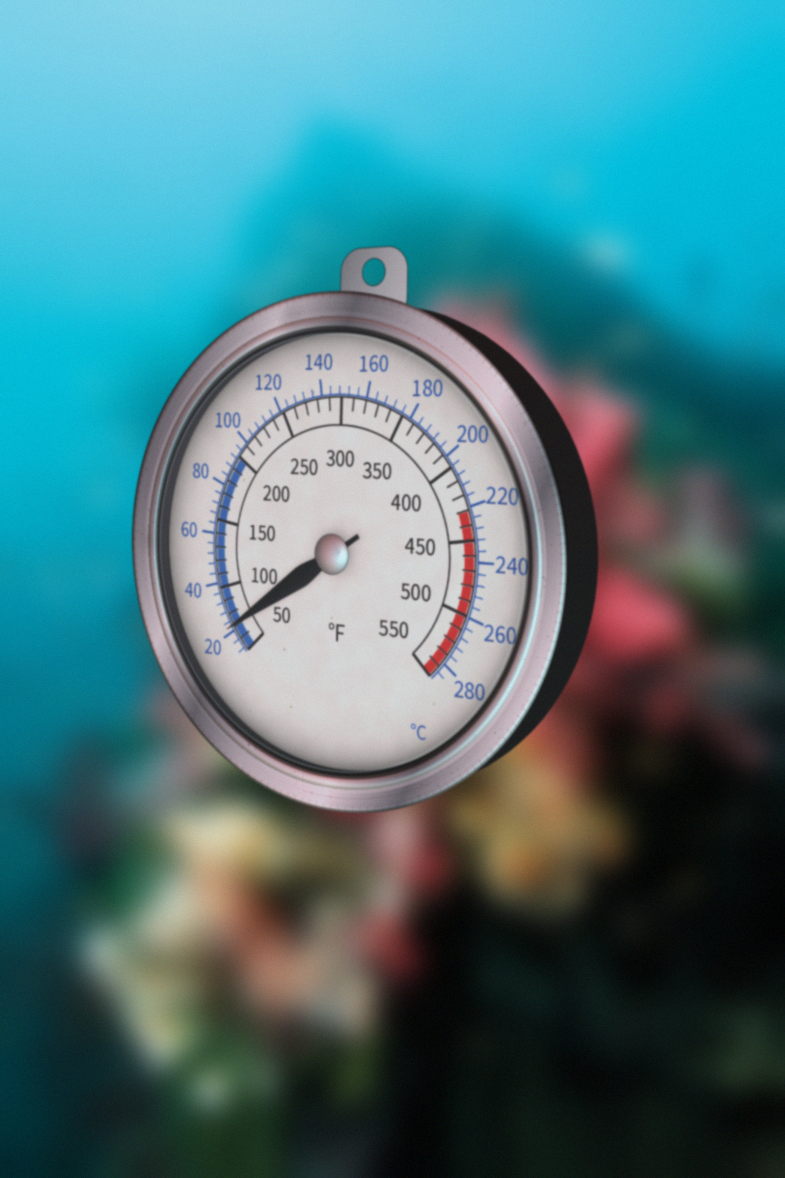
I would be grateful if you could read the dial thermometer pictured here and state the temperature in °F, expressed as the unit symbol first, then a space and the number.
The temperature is °F 70
